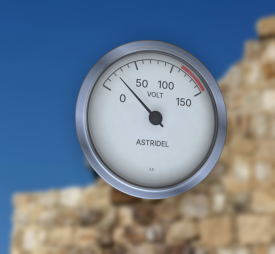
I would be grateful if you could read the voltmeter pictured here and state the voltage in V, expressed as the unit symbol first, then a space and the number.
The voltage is V 20
